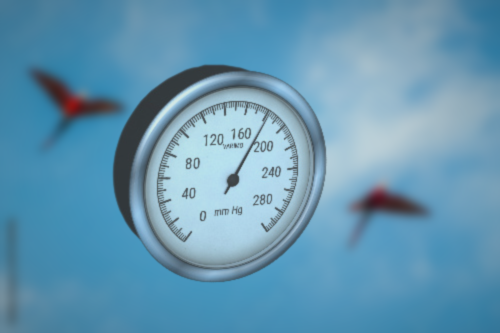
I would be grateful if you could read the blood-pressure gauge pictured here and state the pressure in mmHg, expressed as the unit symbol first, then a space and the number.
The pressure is mmHg 180
